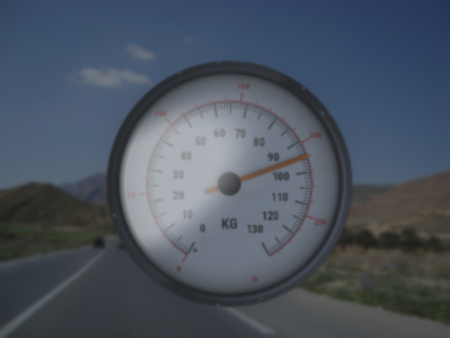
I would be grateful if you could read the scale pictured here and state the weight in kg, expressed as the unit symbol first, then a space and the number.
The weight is kg 95
